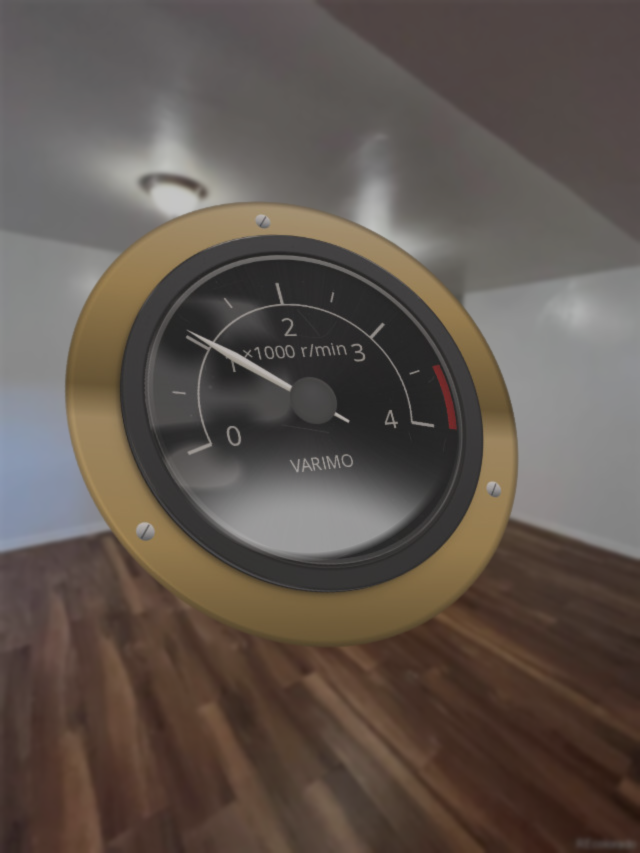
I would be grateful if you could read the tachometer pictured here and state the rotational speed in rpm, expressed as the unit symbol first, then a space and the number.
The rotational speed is rpm 1000
